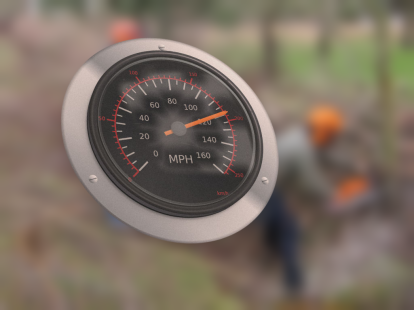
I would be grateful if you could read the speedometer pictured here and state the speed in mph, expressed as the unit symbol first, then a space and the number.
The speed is mph 120
